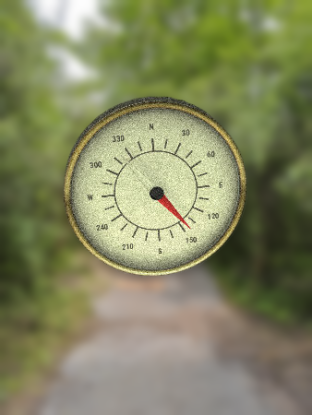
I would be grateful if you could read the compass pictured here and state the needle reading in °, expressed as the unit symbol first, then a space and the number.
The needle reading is ° 142.5
